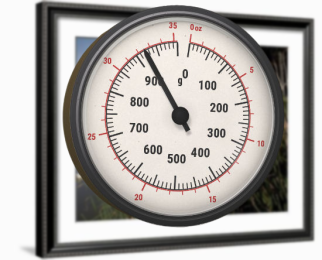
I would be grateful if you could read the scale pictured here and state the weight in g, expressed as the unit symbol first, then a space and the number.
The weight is g 920
